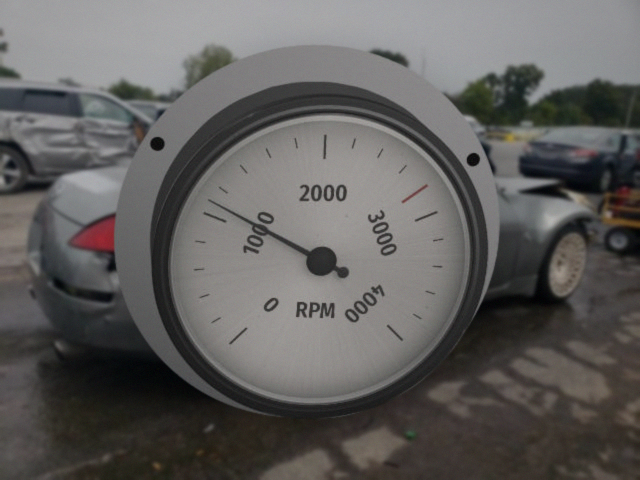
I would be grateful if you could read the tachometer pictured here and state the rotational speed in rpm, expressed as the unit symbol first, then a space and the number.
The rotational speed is rpm 1100
